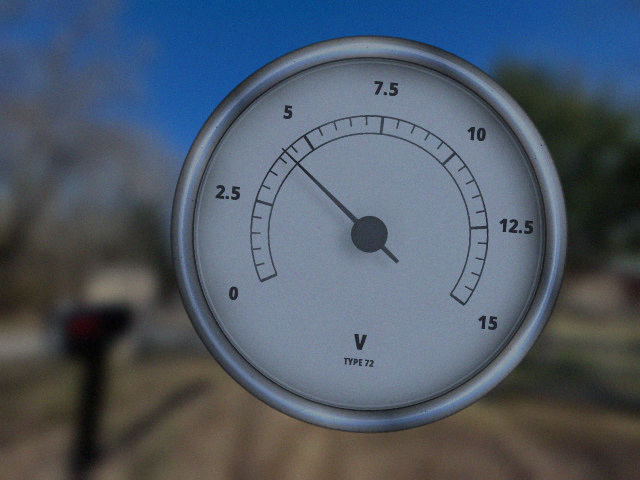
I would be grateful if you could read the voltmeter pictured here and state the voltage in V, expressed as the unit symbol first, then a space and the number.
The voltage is V 4.25
